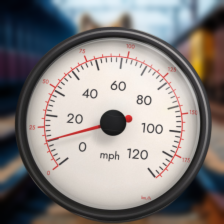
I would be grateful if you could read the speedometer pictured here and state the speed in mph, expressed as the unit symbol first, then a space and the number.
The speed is mph 10
